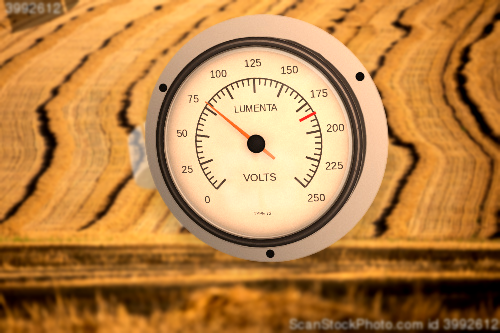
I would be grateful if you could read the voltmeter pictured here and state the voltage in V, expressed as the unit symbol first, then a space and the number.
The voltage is V 80
